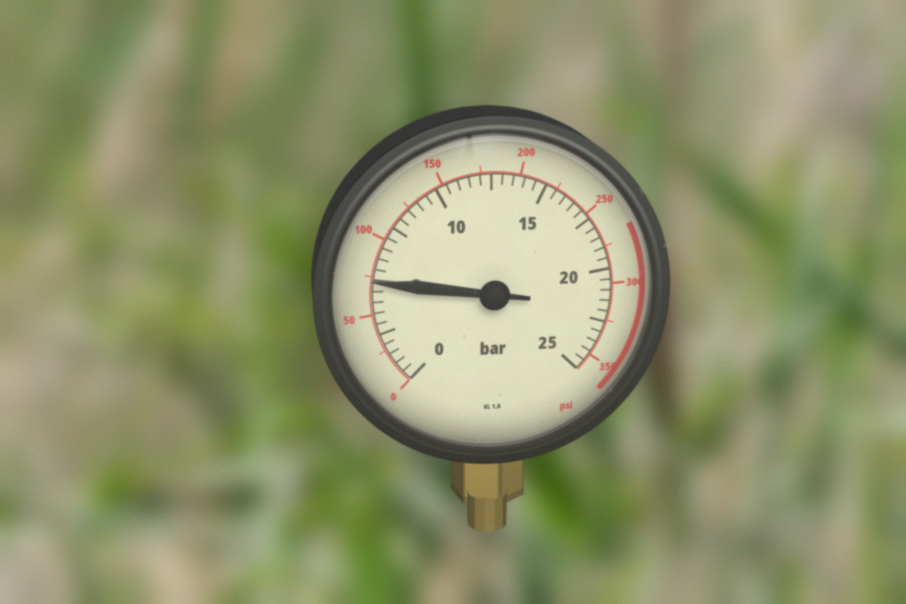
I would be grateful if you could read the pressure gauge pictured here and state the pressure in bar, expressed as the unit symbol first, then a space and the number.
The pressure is bar 5
